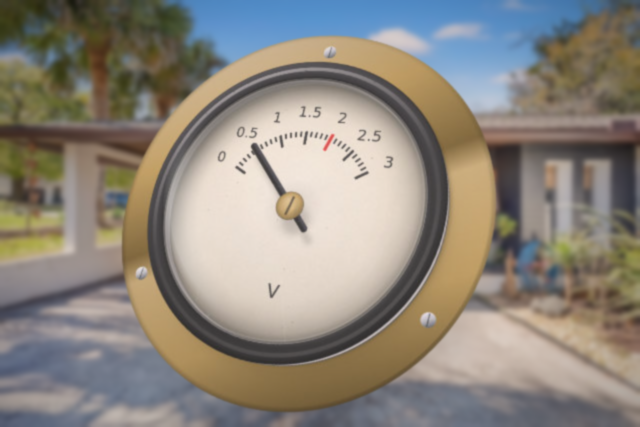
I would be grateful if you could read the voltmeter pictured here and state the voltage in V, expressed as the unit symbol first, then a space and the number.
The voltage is V 0.5
